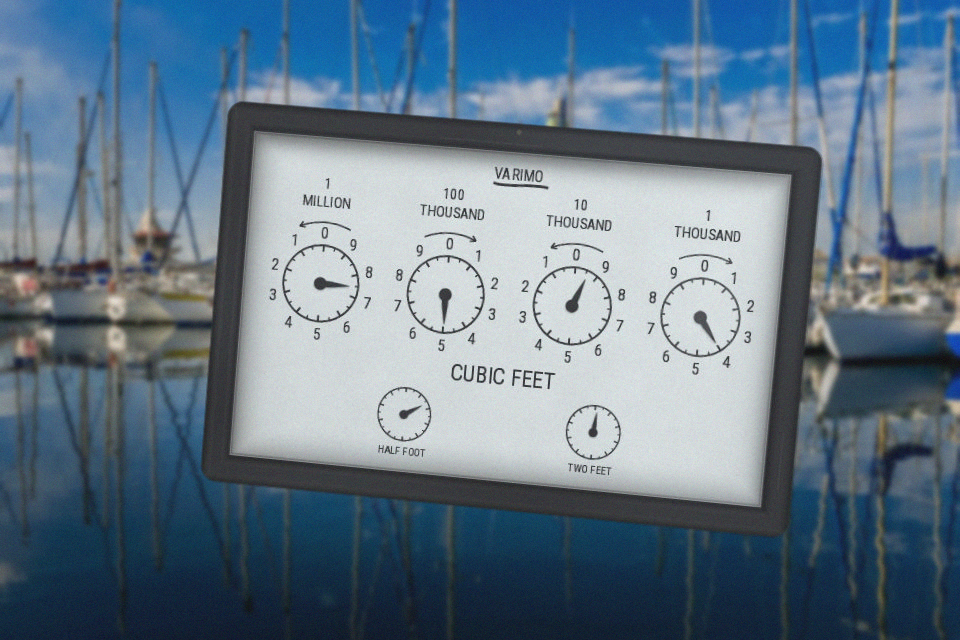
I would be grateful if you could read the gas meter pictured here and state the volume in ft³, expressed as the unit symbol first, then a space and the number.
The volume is ft³ 749400
